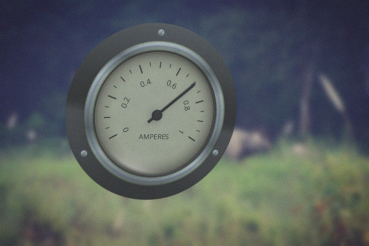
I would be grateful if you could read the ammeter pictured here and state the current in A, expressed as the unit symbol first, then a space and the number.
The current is A 0.7
